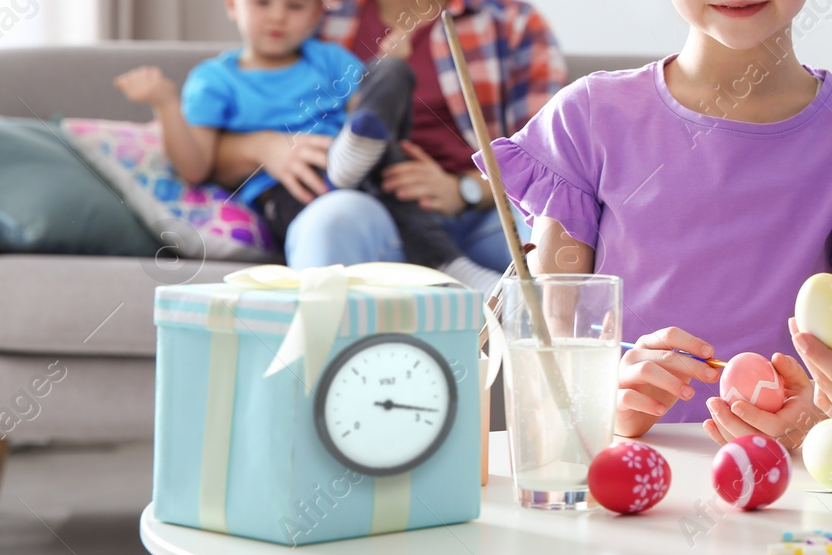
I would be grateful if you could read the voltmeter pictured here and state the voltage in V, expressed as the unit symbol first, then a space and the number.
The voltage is V 2.8
